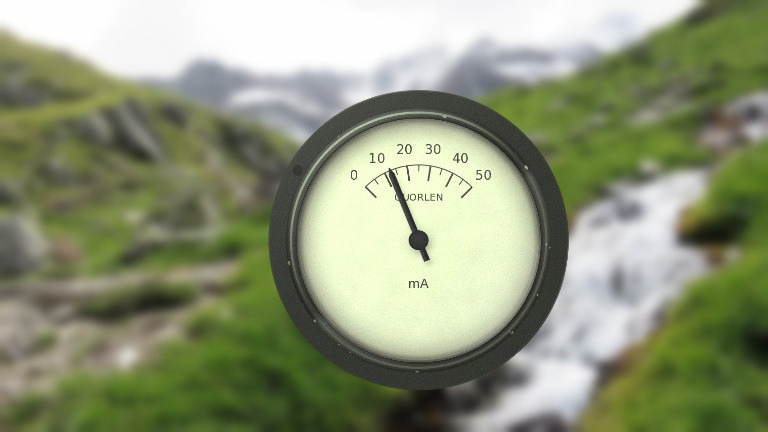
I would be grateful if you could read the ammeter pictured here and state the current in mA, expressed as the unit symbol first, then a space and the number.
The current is mA 12.5
